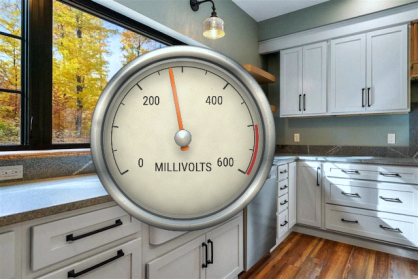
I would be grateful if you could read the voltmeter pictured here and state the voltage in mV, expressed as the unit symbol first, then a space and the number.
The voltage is mV 275
